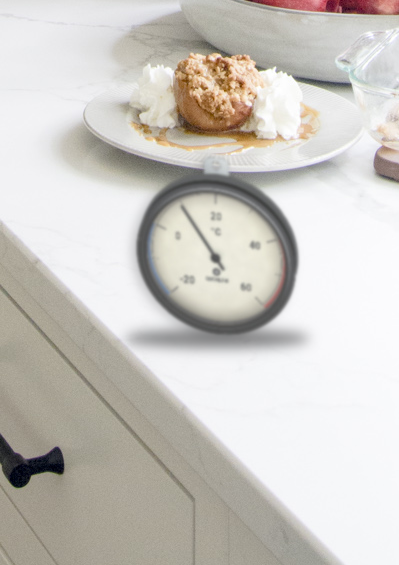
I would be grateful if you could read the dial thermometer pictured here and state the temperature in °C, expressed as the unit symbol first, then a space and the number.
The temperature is °C 10
